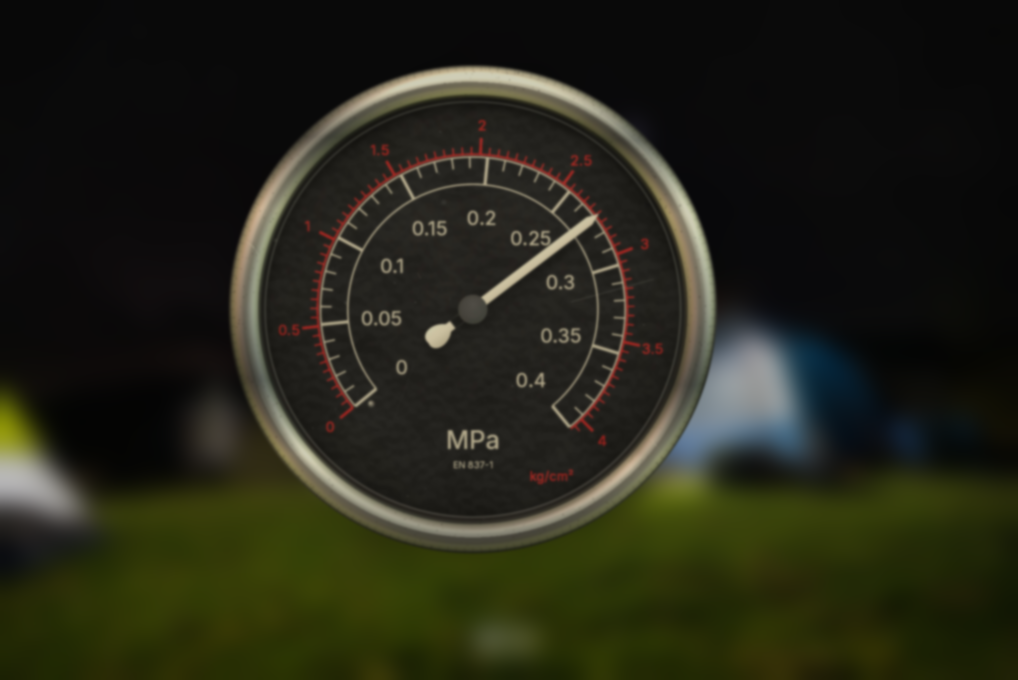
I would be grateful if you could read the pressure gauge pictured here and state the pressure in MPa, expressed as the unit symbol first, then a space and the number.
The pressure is MPa 0.27
